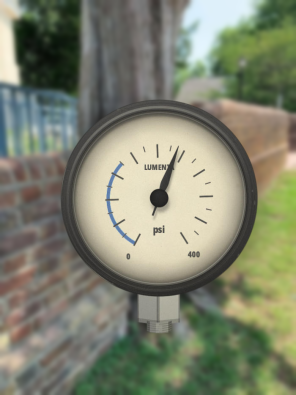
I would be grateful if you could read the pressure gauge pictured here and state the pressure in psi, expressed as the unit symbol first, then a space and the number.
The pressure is psi 230
